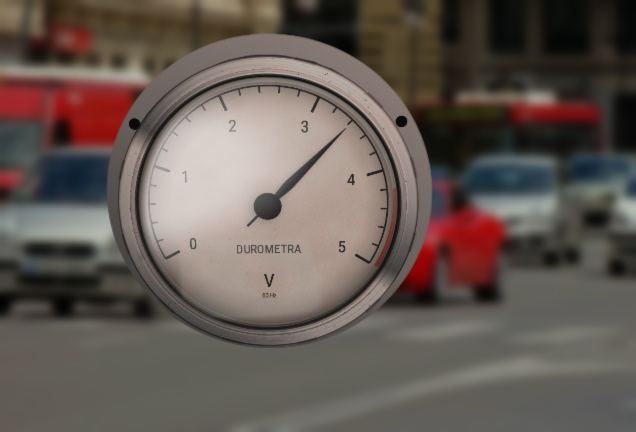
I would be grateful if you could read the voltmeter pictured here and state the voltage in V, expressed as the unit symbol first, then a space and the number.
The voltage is V 3.4
